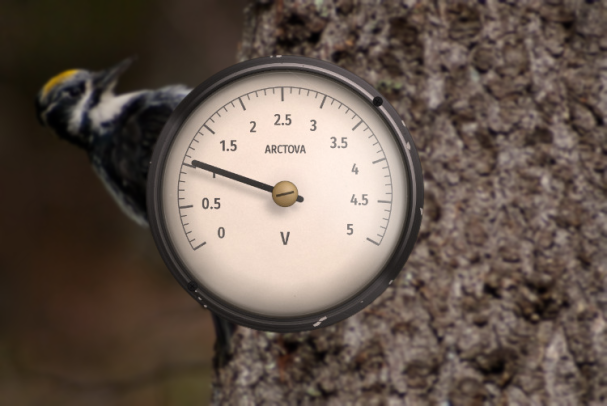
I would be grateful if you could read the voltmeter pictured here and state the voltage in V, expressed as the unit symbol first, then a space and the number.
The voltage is V 1.05
